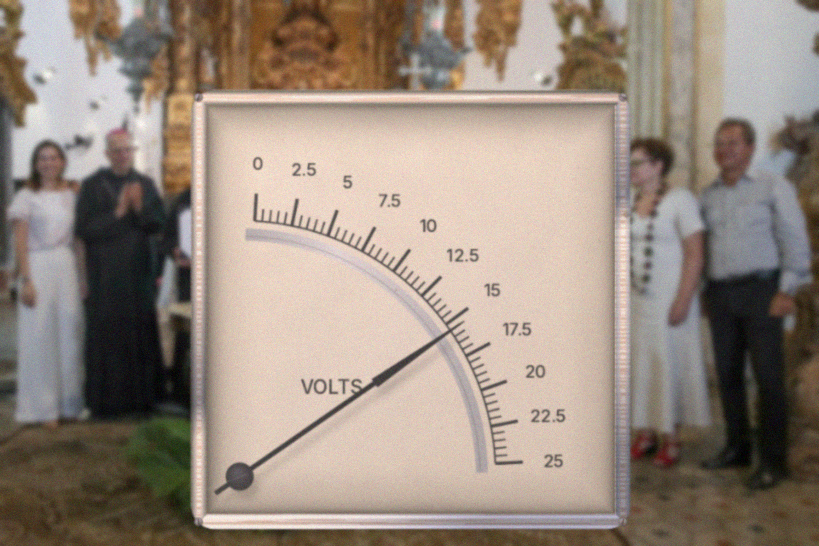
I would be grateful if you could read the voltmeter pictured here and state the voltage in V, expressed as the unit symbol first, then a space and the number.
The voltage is V 15.5
